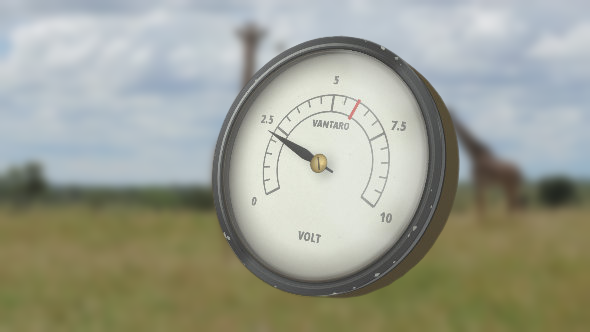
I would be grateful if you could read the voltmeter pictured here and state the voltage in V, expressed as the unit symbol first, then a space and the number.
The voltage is V 2.25
